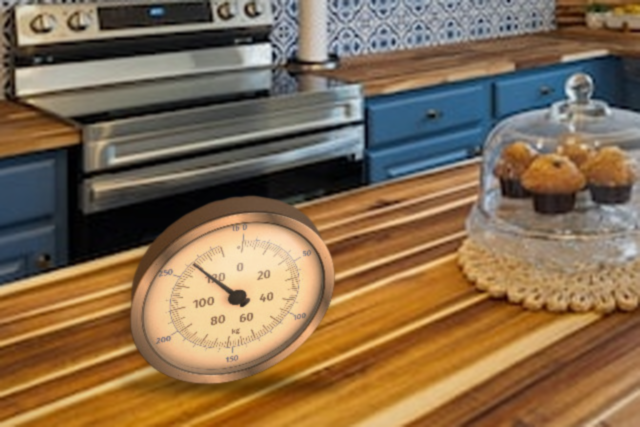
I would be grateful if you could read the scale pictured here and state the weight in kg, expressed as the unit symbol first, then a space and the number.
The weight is kg 120
